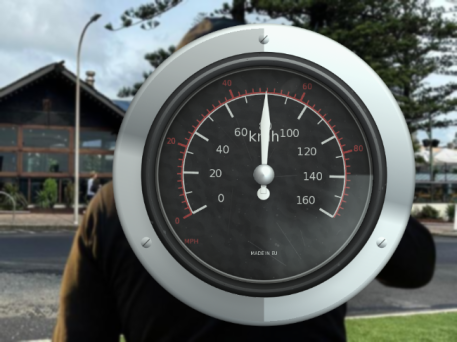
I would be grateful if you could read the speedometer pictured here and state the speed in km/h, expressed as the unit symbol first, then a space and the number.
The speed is km/h 80
